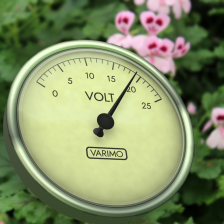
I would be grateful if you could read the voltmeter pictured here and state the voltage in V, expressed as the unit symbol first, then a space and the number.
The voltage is V 19
